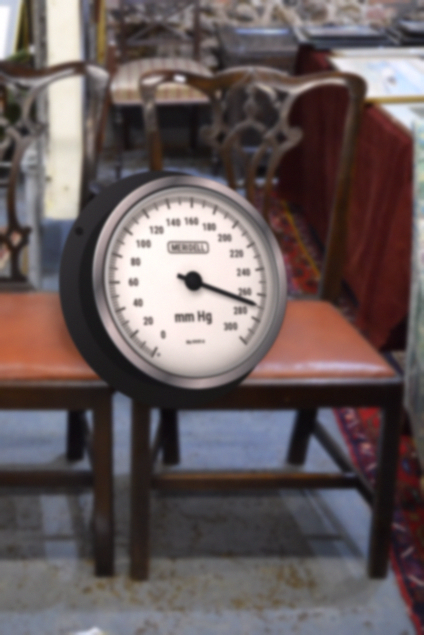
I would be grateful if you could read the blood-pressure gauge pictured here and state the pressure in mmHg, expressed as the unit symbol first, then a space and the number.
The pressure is mmHg 270
